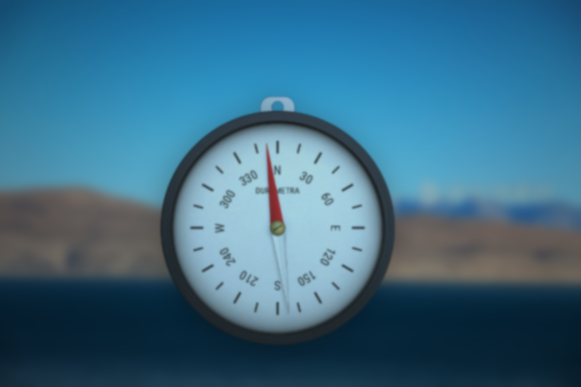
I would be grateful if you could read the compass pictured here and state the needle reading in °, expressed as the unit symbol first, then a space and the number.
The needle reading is ° 352.5
